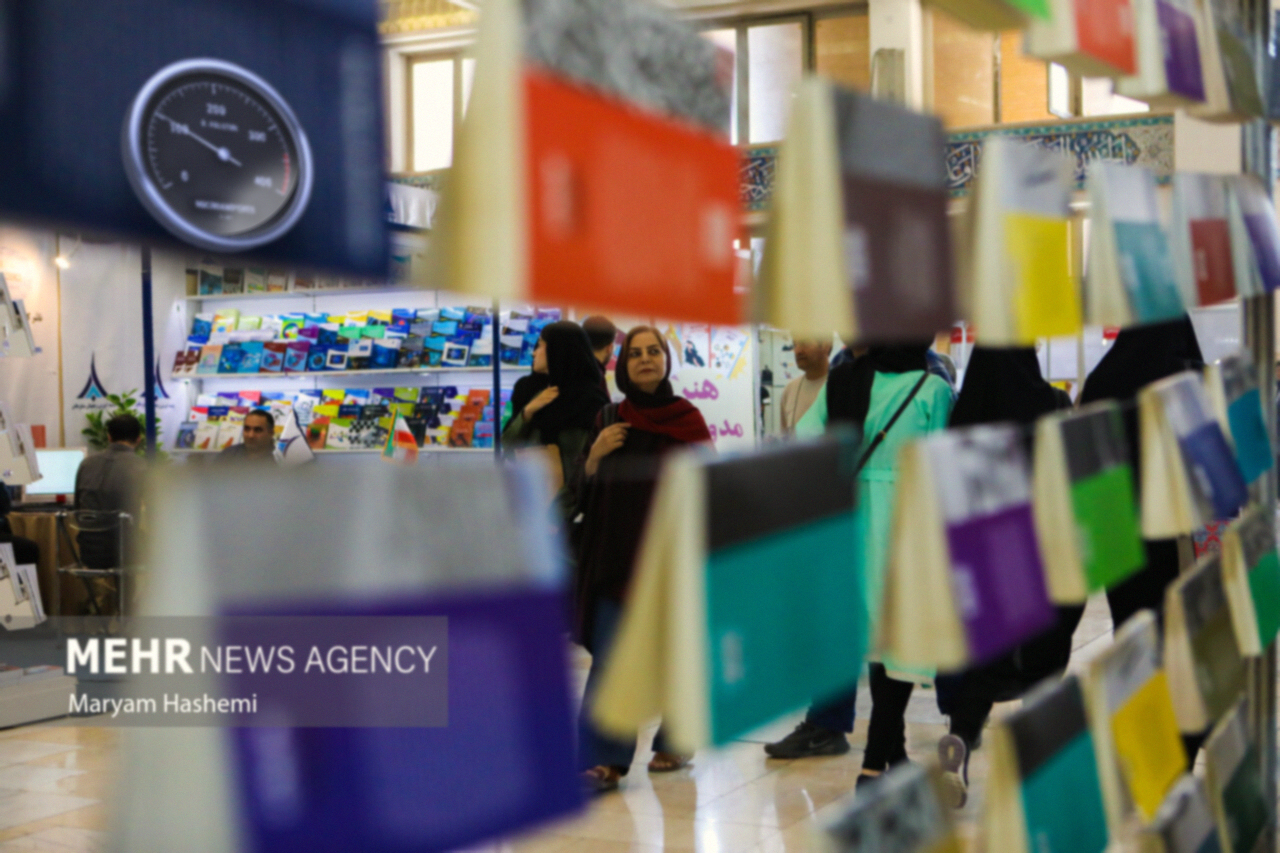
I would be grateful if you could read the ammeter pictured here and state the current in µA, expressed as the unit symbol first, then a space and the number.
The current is µA 100
